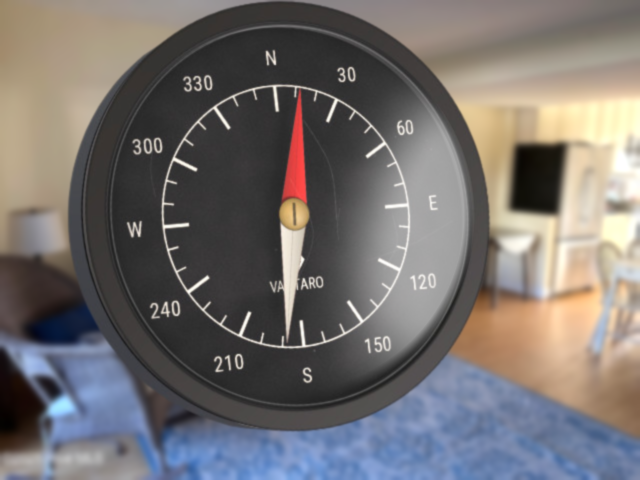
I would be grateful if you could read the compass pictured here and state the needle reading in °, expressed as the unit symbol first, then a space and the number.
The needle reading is ° 10
